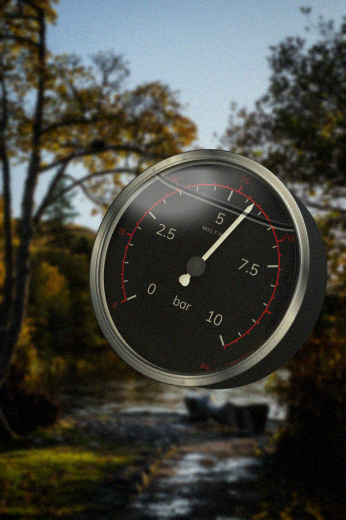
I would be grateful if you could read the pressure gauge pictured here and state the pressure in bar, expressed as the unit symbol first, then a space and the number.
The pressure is bar 5.75
